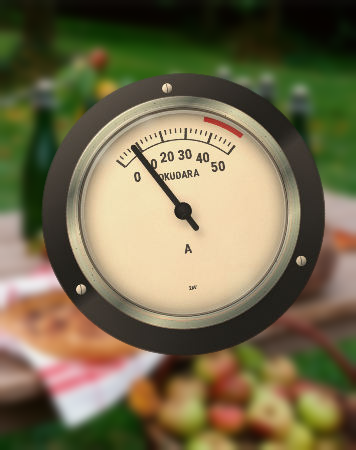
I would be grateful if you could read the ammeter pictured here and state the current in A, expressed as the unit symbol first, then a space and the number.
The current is A 8
